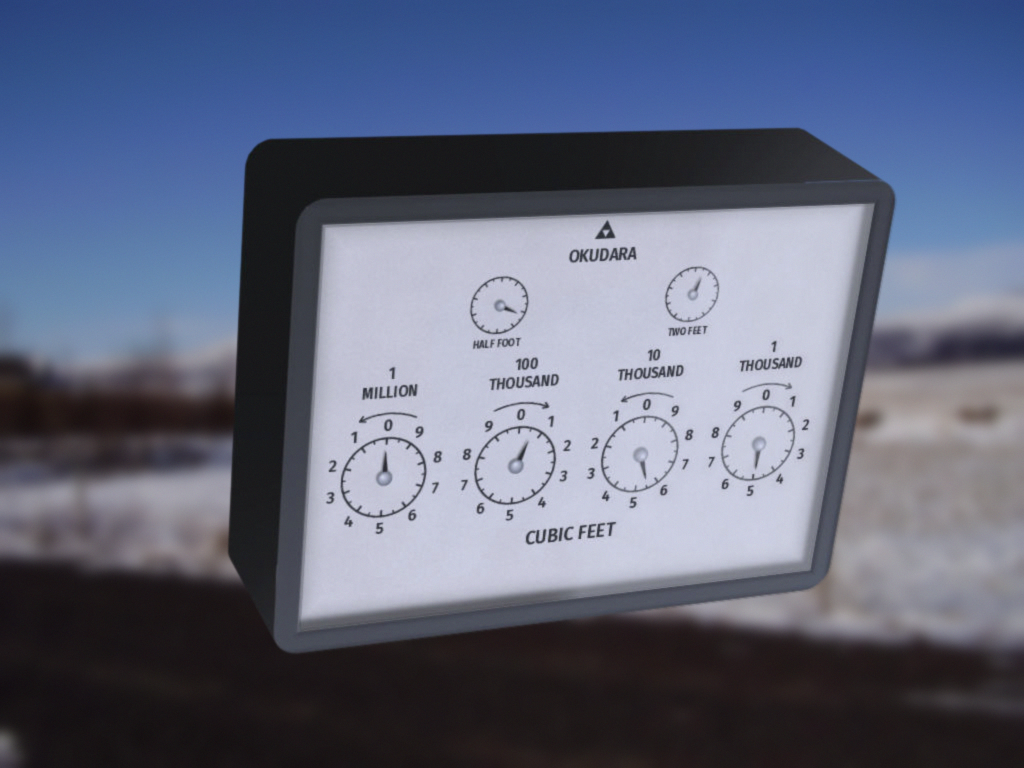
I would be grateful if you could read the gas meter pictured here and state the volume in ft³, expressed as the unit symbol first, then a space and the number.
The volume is ft³ 5500
